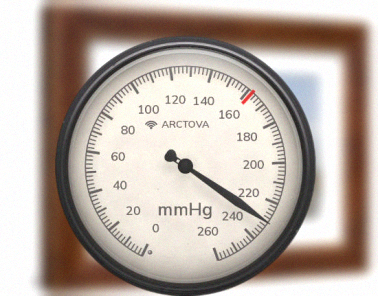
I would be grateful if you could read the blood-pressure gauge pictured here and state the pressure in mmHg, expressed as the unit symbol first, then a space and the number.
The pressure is mmHg 230
